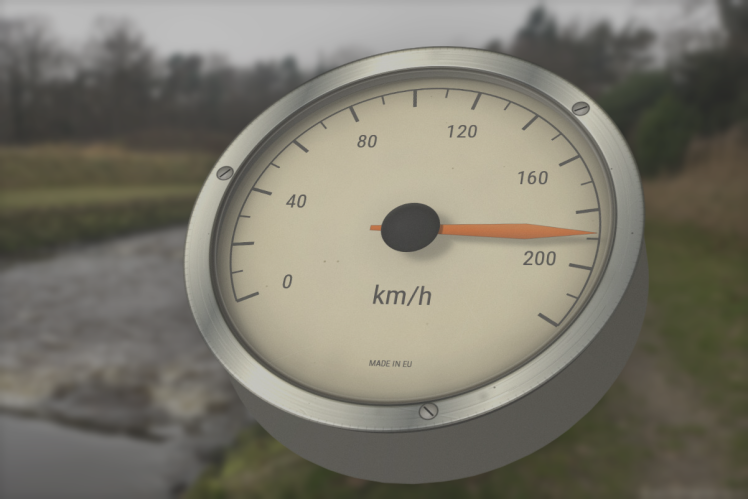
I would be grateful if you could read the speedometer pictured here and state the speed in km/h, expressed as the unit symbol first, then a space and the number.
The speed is km/h 190
